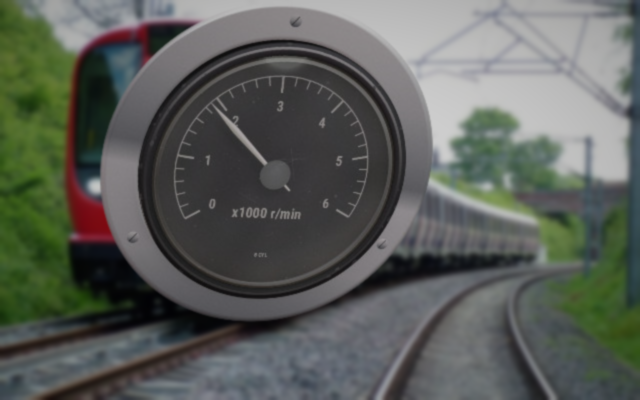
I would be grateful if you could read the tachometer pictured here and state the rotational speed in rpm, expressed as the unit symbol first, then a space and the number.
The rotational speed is rpm 1900
